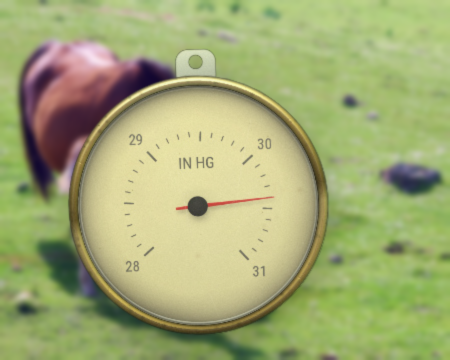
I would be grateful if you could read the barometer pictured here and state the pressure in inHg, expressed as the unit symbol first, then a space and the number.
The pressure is inHg 30.4
